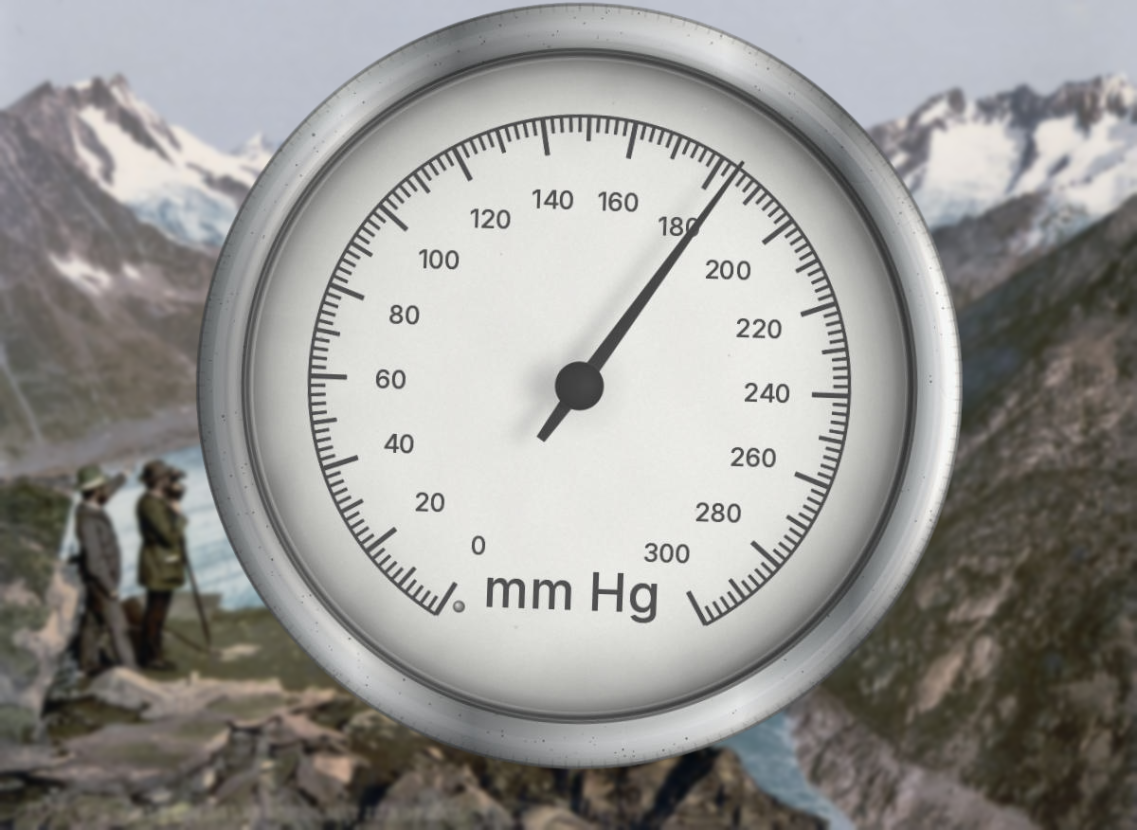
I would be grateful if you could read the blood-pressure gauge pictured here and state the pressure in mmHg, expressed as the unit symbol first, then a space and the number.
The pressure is mmHg 184
